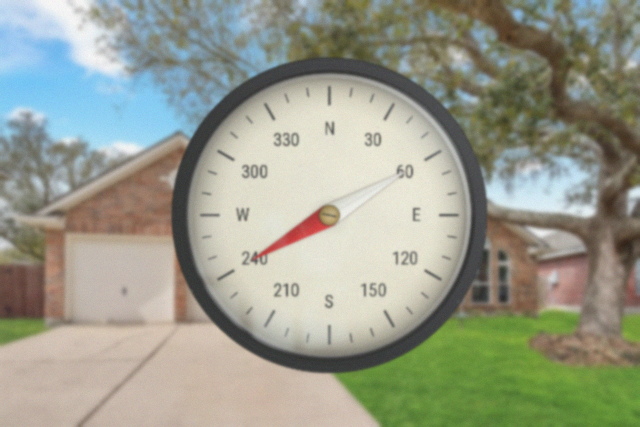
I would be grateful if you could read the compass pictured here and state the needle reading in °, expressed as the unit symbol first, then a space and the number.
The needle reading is ° 240
